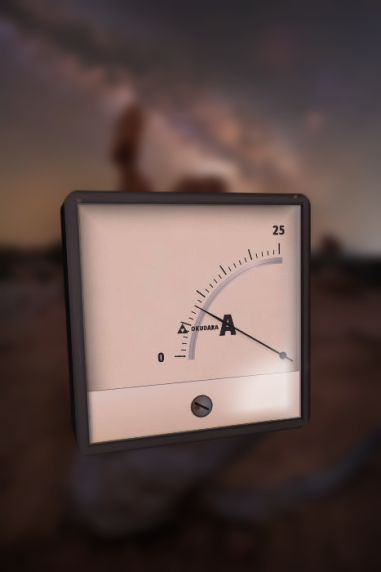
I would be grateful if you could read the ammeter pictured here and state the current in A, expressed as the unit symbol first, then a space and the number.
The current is A 8
